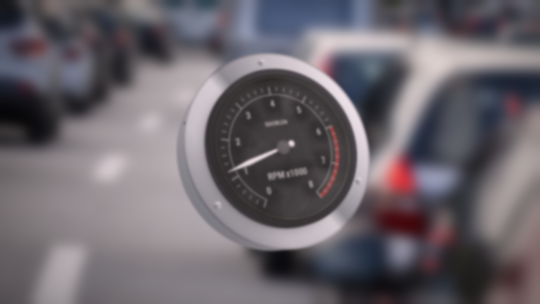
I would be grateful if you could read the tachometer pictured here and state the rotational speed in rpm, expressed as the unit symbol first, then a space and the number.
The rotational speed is rpm 1200
